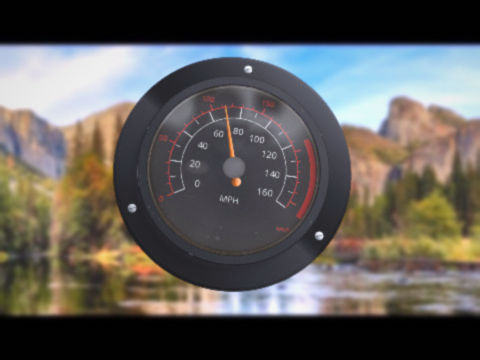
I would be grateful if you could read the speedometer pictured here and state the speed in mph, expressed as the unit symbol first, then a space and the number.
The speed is mph 70
